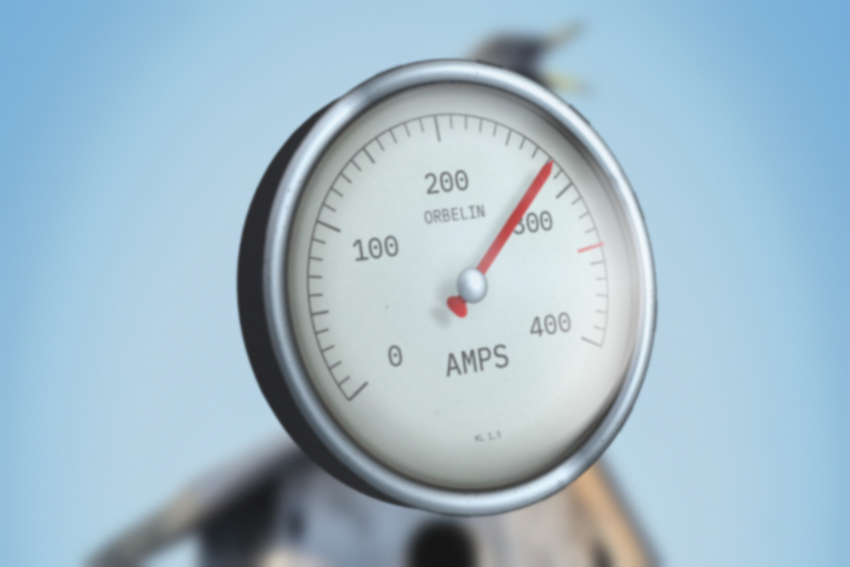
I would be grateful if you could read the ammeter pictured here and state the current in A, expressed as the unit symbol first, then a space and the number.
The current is A 280
